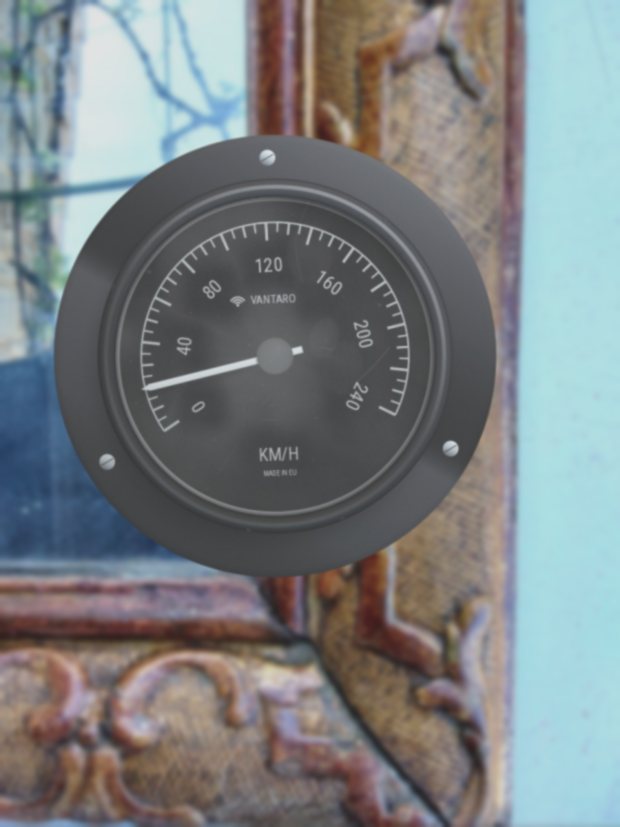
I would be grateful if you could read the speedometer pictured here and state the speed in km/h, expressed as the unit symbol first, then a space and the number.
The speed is km/h 20
